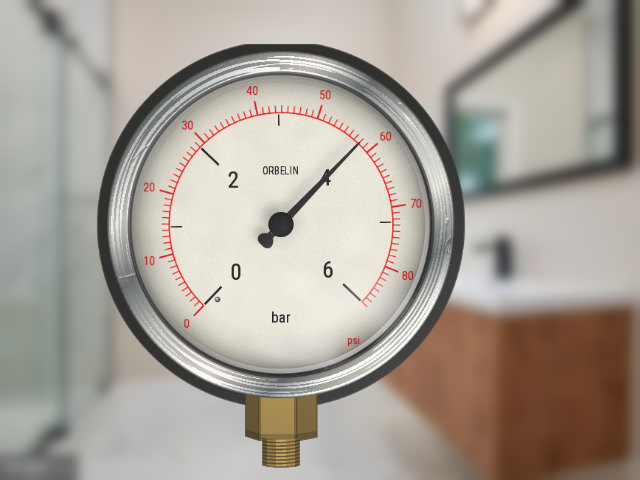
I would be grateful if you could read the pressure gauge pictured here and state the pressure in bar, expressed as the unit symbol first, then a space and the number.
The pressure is bar 4
